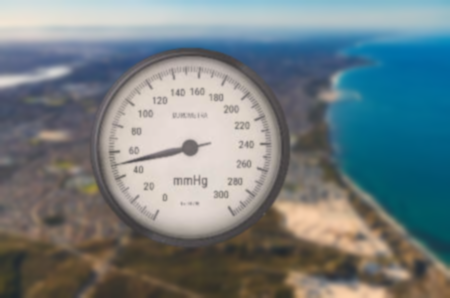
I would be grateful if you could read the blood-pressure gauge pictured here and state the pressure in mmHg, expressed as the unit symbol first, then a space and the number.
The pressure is mmHg 50
